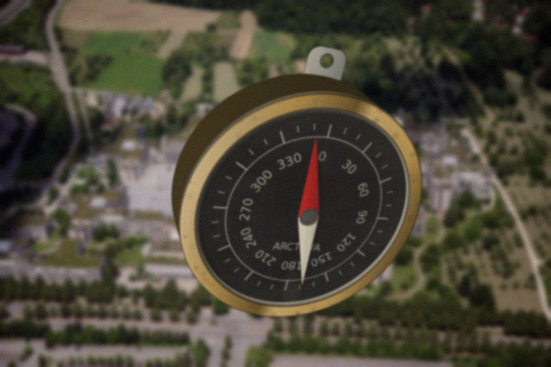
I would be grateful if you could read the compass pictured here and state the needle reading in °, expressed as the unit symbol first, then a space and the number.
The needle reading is ° 350
